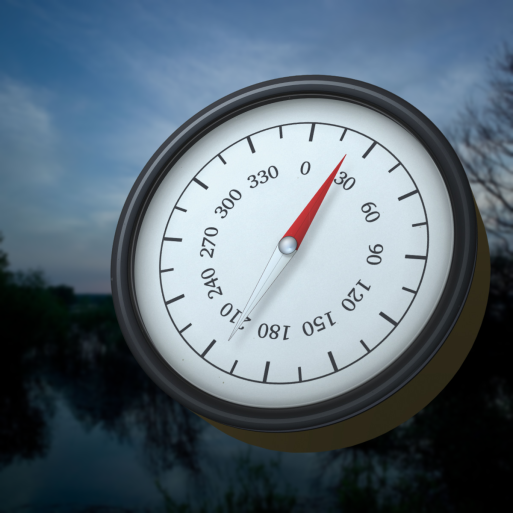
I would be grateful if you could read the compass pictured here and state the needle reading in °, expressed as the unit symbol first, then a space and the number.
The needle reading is ° 22.5
